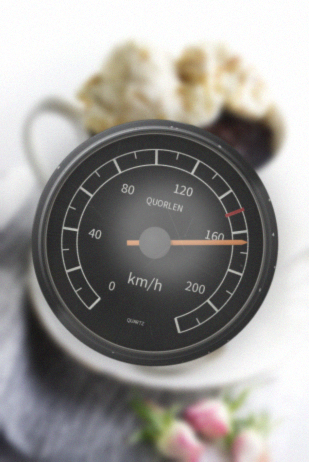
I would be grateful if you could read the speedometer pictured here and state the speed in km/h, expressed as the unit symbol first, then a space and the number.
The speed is km/h 165
